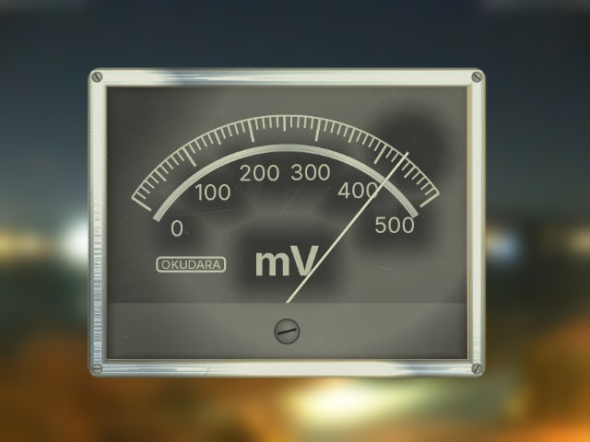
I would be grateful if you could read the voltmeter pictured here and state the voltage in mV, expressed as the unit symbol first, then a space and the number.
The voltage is mV 430
